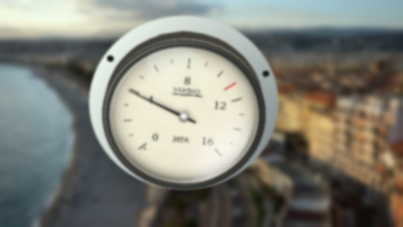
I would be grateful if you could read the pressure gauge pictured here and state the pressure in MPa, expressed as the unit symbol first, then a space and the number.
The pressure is MPa 4
